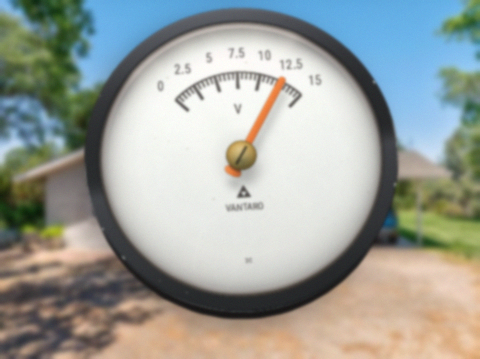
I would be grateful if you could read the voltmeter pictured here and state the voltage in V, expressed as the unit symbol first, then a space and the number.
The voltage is V 12.5
